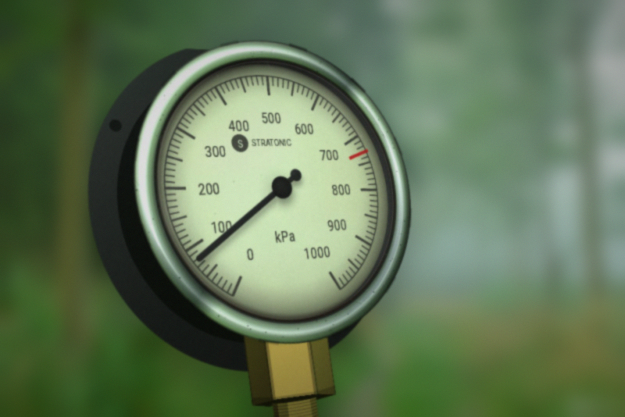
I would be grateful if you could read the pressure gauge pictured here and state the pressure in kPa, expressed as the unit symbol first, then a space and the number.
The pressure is kPa 80
